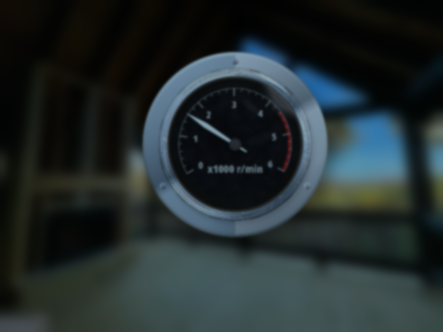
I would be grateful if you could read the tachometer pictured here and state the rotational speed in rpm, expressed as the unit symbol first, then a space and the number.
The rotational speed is rpm 1600
